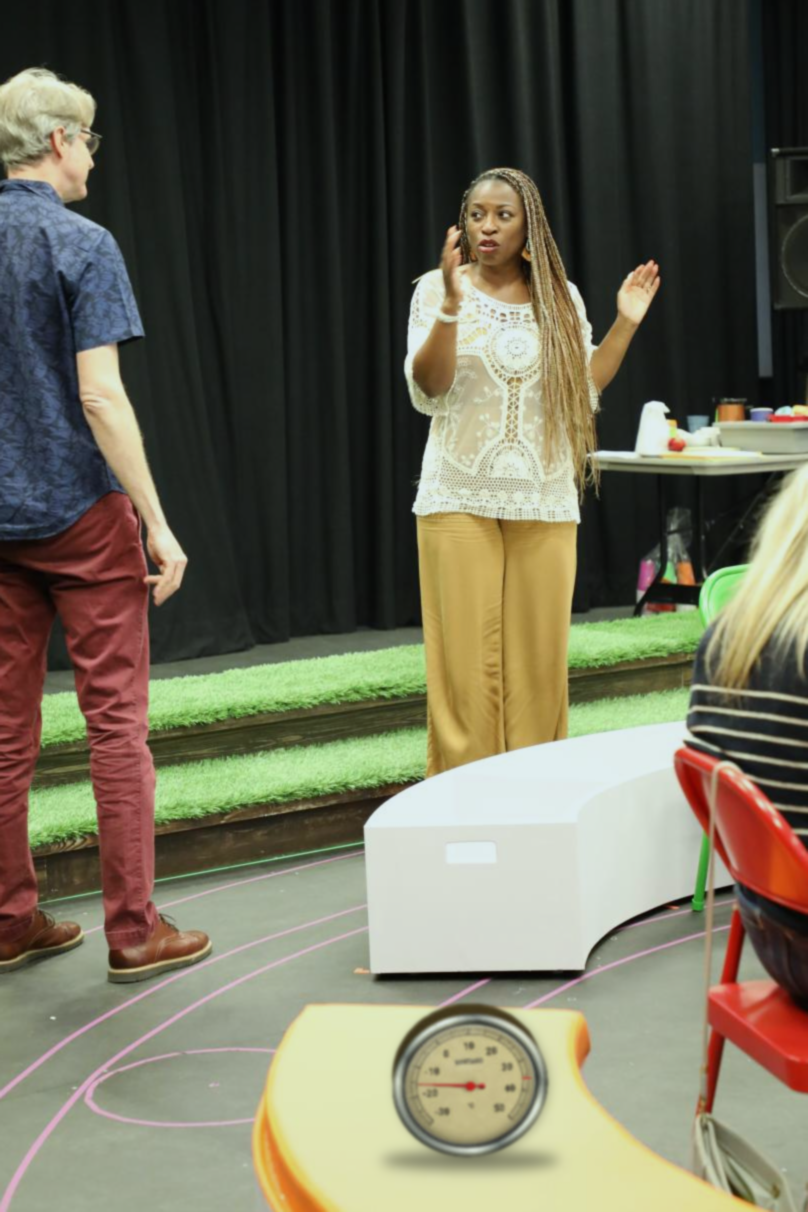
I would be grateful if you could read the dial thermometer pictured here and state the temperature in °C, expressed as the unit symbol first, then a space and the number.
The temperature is °C -15
